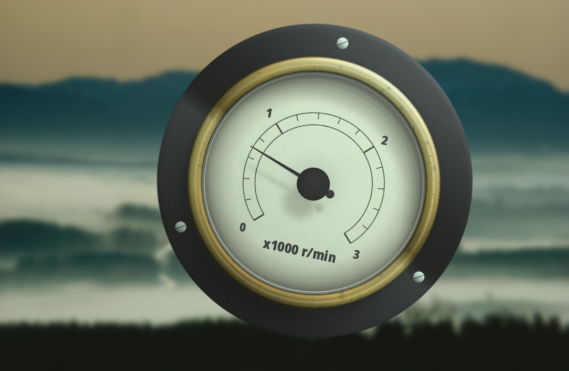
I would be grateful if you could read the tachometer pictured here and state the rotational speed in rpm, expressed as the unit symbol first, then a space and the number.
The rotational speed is rpm 700
